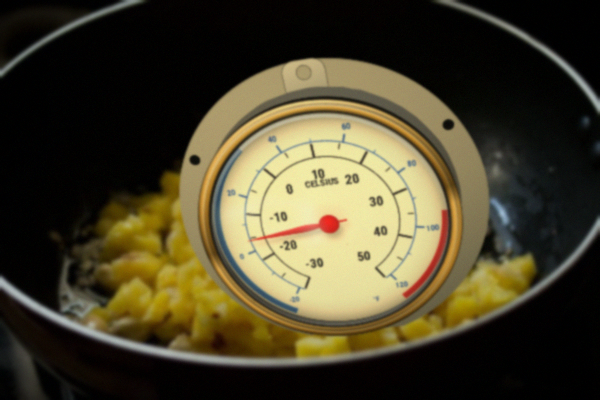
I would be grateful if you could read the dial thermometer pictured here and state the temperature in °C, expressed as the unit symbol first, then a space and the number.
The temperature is °C -15
